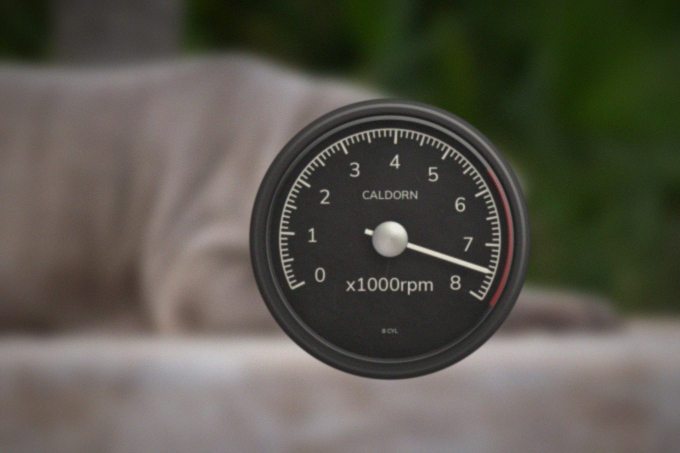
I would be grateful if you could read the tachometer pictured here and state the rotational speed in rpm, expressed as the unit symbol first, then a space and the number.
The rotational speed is rpm 7500
